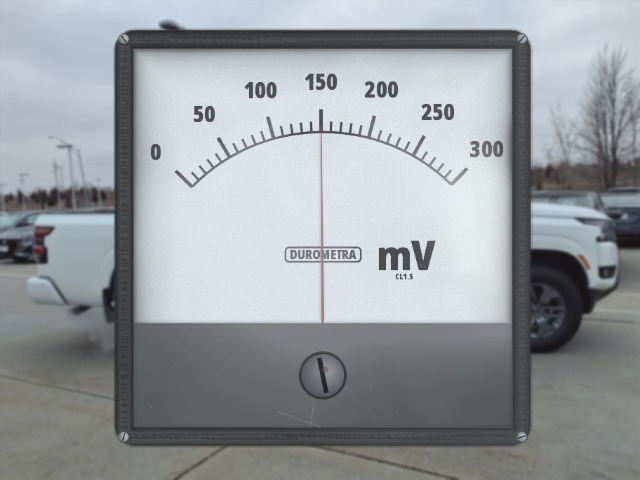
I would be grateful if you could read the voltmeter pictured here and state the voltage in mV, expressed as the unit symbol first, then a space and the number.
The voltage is mV 150
